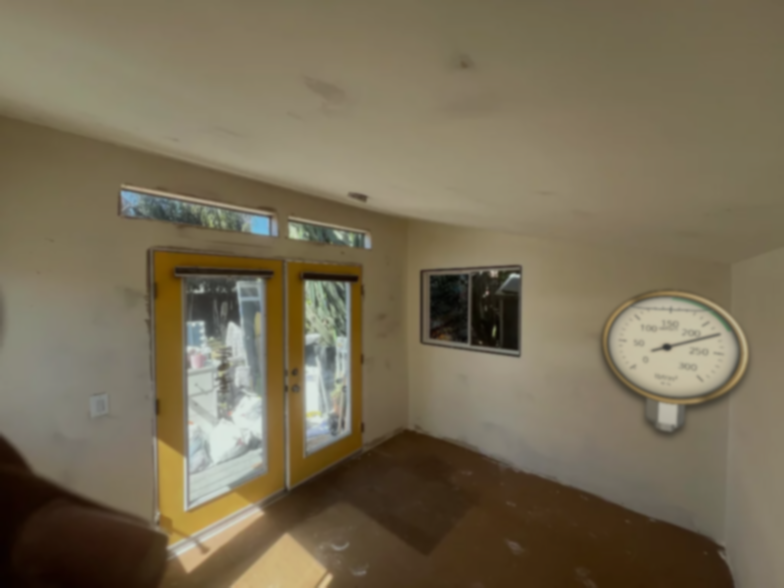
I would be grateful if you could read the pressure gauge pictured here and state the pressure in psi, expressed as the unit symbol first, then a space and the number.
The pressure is psi 220
